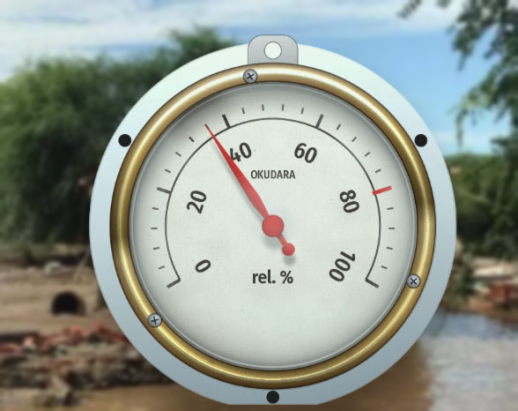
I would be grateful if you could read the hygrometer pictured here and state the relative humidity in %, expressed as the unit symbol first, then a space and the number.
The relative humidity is % 36
